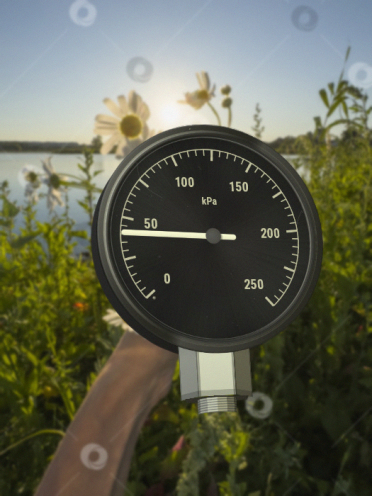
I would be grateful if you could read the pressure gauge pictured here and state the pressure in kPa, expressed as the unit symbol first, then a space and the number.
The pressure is kPa 40
